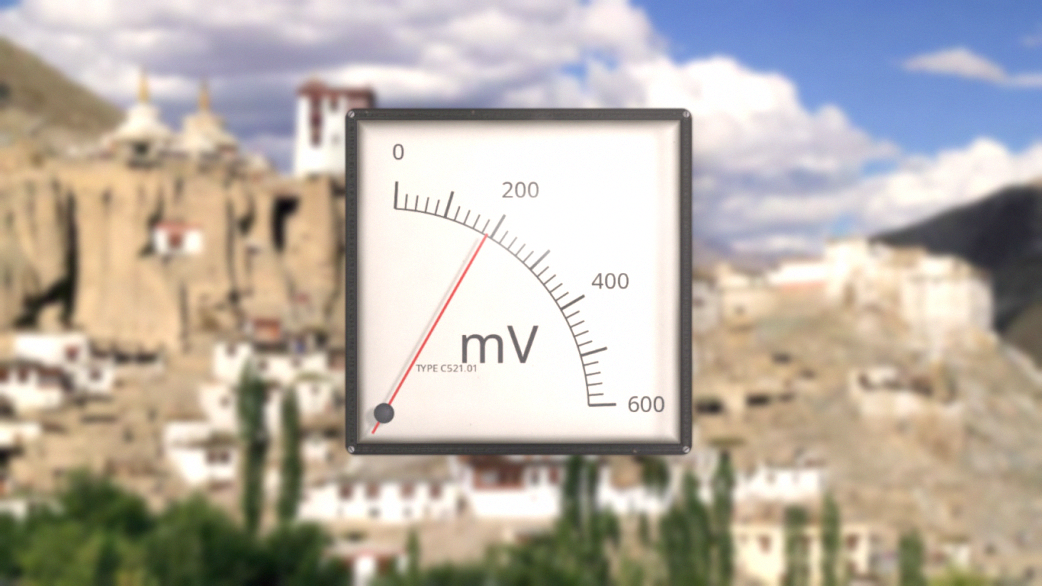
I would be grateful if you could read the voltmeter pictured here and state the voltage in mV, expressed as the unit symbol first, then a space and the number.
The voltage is mV 190
